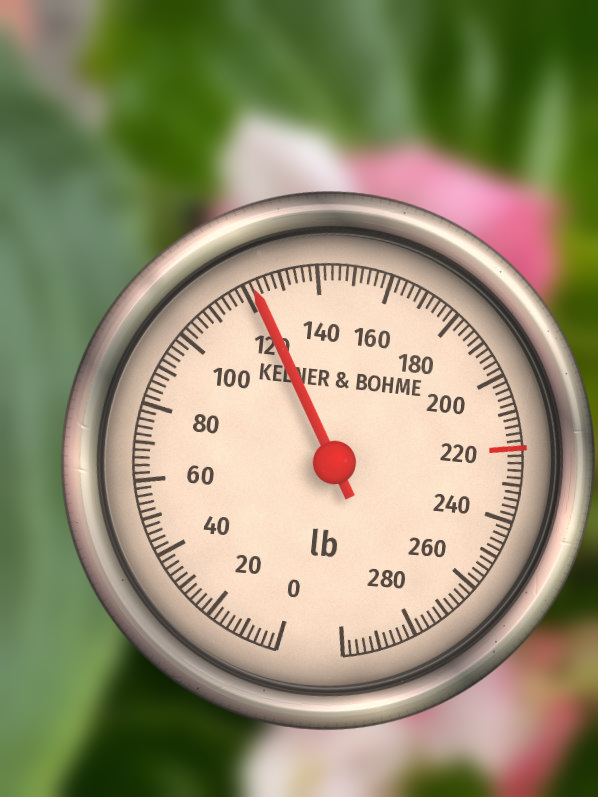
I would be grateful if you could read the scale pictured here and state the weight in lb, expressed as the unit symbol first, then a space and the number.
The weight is lb 122
